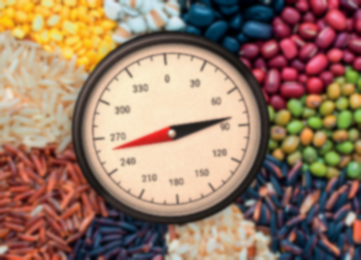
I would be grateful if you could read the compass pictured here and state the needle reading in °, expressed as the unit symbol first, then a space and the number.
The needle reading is ° 260
